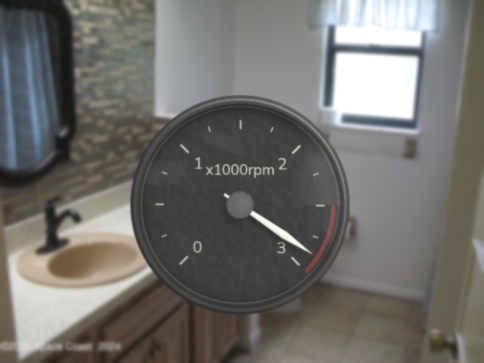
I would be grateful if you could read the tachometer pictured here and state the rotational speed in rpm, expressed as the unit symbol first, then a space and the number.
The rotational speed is rpm 2875
